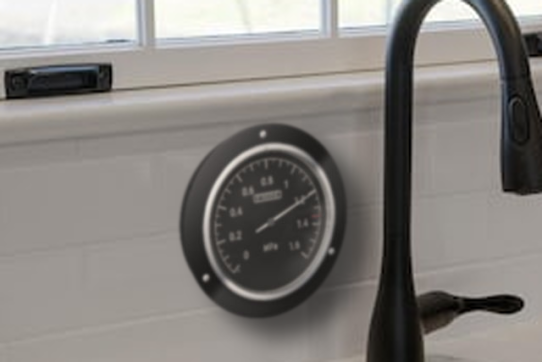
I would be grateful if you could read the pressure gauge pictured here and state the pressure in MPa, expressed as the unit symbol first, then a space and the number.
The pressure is MPa 1.2
